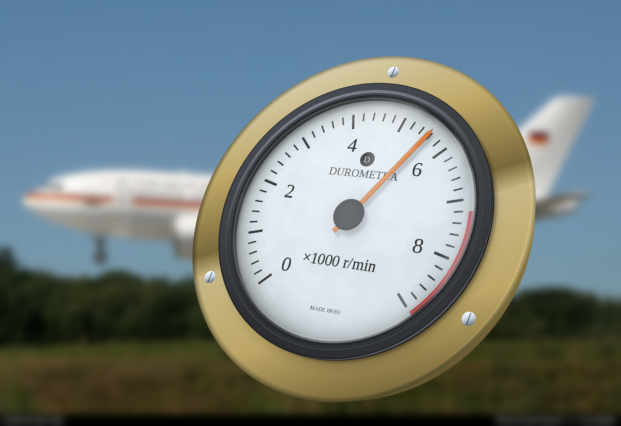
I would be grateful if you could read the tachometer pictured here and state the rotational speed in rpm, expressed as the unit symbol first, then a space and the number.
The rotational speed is rpm 5600
